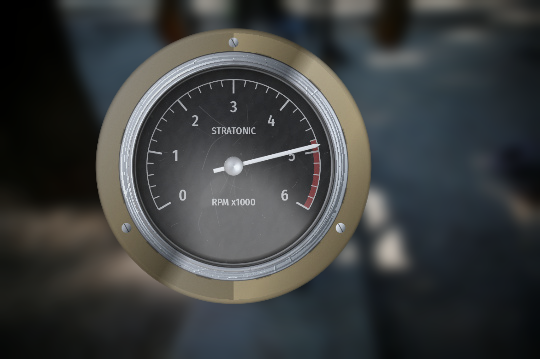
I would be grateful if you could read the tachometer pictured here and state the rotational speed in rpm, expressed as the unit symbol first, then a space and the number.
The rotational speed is rpm 4900
